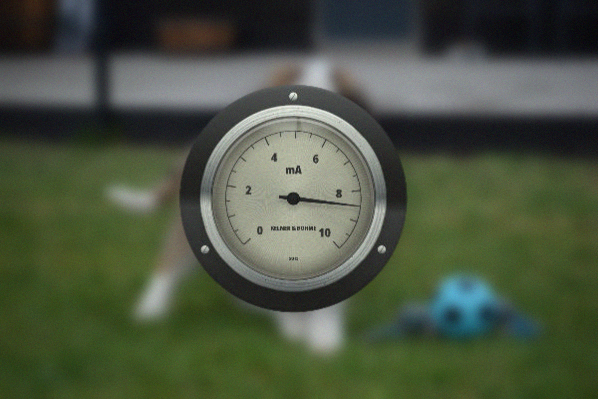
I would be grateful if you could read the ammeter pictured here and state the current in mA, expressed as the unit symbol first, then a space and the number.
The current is mA 8.5
